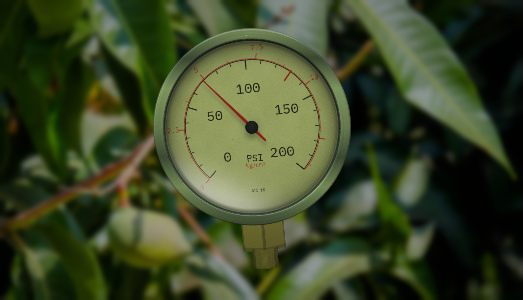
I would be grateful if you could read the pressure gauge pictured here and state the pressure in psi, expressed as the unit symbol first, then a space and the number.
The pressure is psi 70
